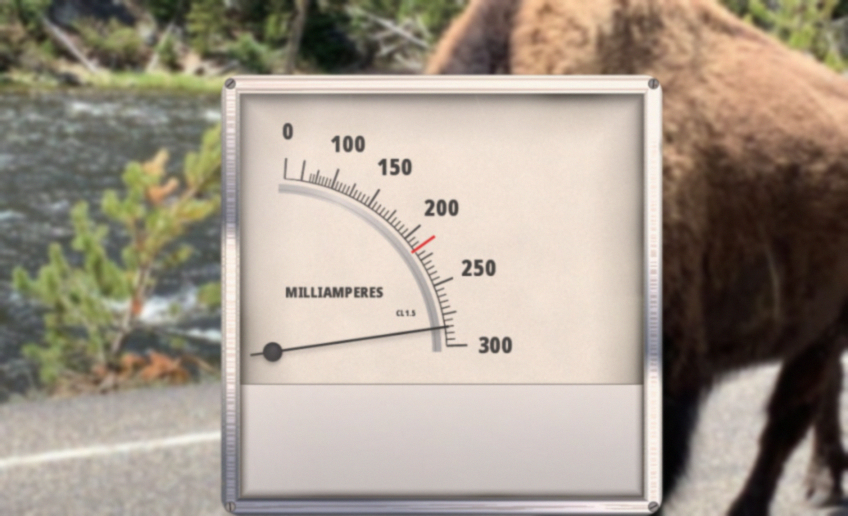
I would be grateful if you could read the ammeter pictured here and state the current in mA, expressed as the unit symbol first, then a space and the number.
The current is mA 285
